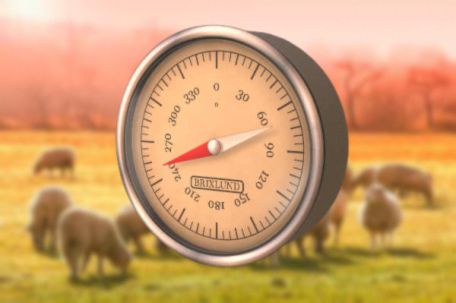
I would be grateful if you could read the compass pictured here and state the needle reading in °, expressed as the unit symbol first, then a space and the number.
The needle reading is ° 250
